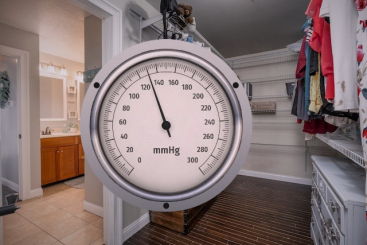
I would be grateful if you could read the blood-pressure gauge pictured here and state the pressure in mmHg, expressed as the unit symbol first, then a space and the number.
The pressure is mmHg 130
